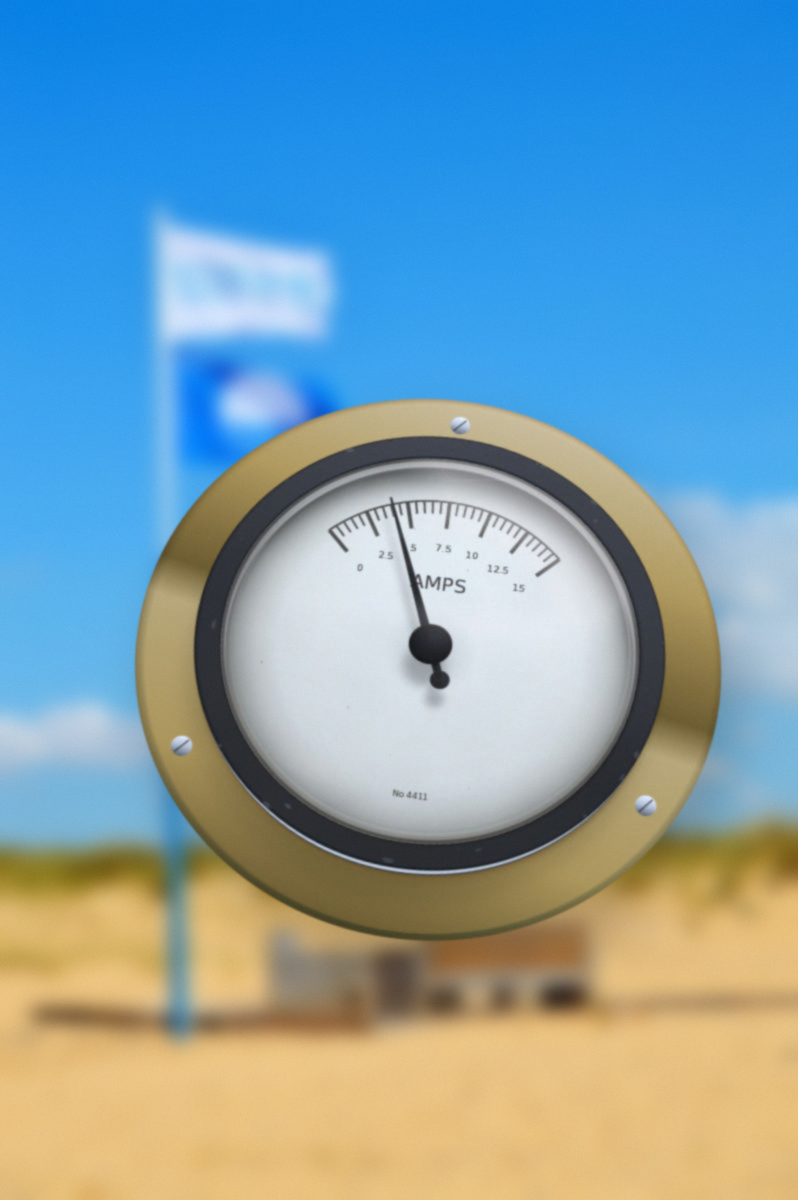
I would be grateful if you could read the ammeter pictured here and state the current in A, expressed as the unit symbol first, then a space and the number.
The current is A 4
